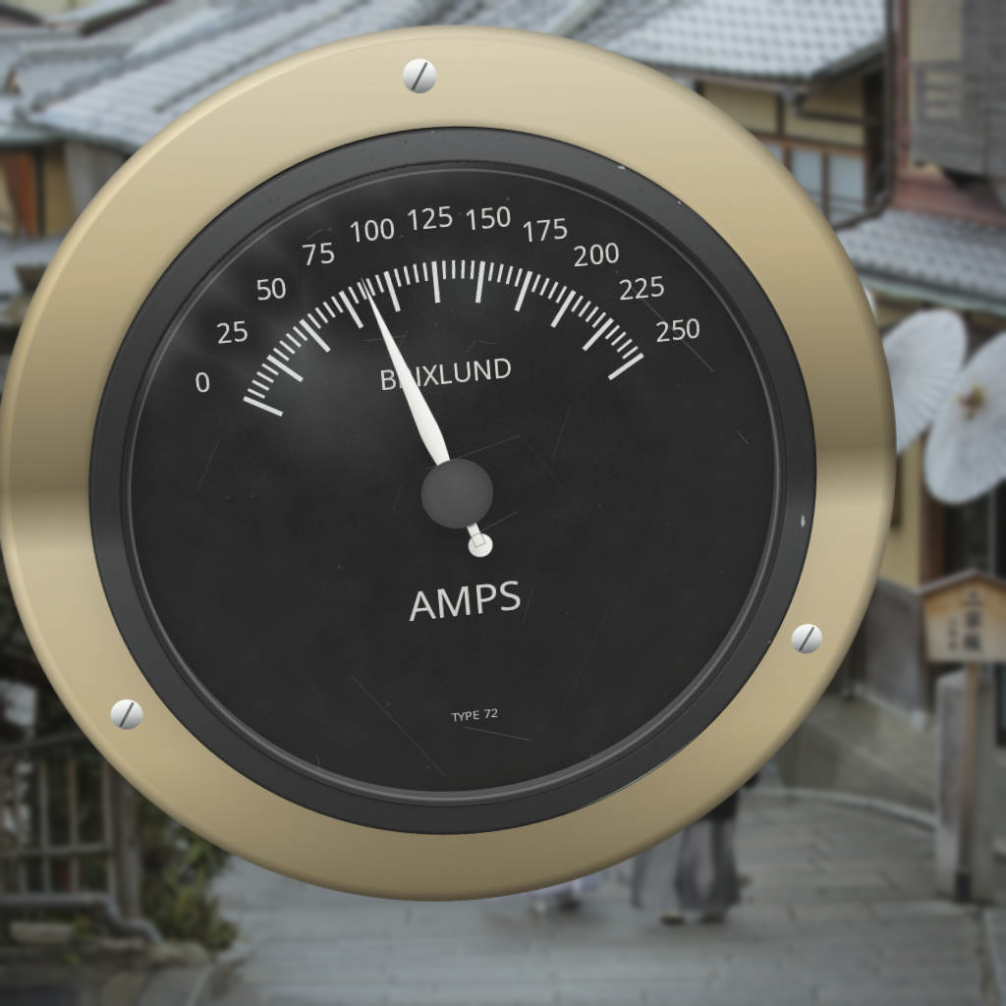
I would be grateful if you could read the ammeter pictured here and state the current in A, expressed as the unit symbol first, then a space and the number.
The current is A 87.5
